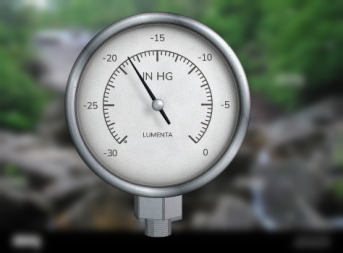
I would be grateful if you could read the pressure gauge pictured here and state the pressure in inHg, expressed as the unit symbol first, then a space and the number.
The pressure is inHg -18.5
